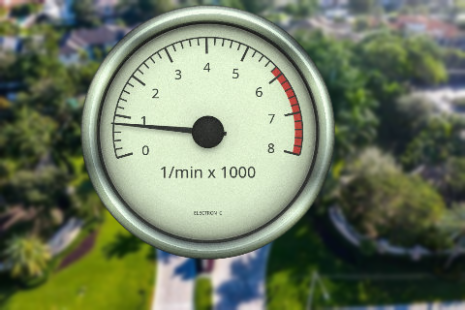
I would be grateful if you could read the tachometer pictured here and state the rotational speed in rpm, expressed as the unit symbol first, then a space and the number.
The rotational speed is rpm 800
